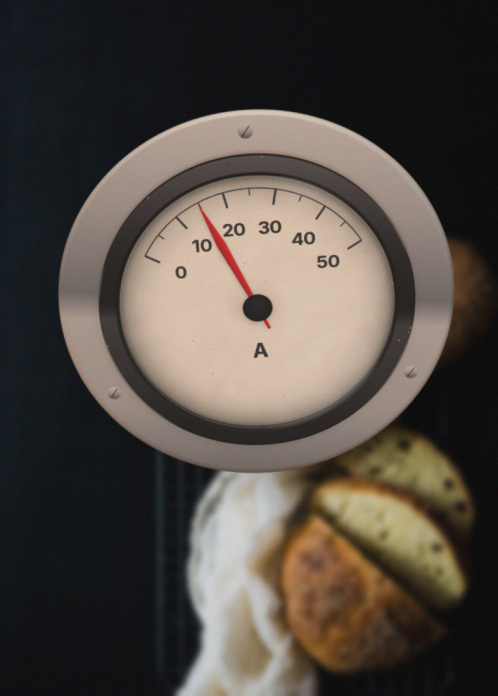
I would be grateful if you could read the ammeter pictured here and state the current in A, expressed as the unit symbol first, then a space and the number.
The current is A 15
